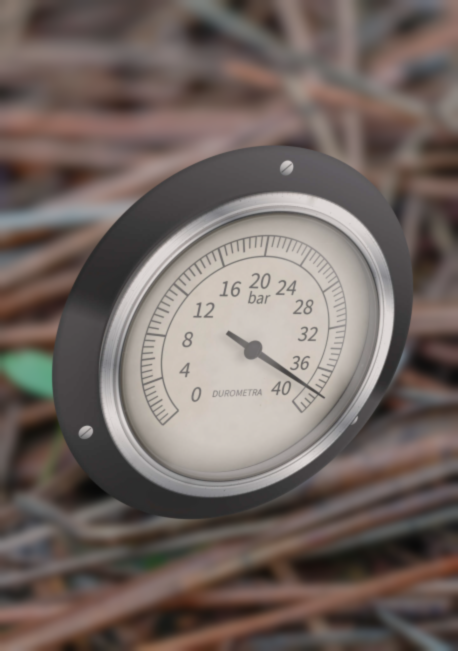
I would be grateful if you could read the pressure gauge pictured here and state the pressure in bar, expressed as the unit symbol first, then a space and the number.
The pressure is bar 38
